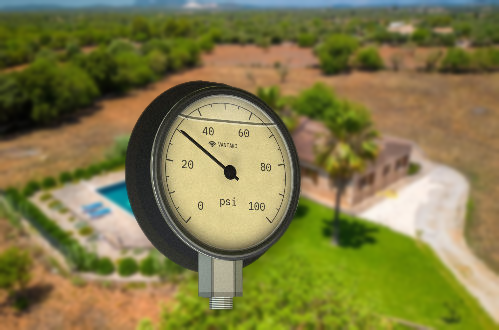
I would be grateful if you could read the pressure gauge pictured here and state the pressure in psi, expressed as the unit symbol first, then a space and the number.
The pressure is psi 30
